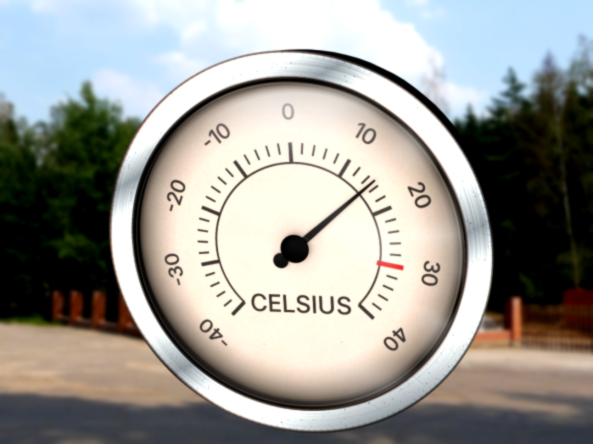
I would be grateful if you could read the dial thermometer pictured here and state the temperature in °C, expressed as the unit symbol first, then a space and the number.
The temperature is °C 15
